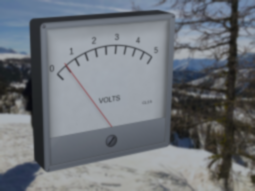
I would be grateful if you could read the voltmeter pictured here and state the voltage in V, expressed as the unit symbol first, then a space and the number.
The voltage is V 0.5
